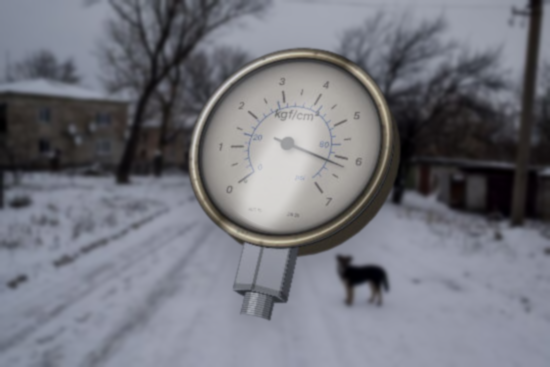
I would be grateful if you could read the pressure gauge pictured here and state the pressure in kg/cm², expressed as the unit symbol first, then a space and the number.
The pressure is kg/cm² 6.25
